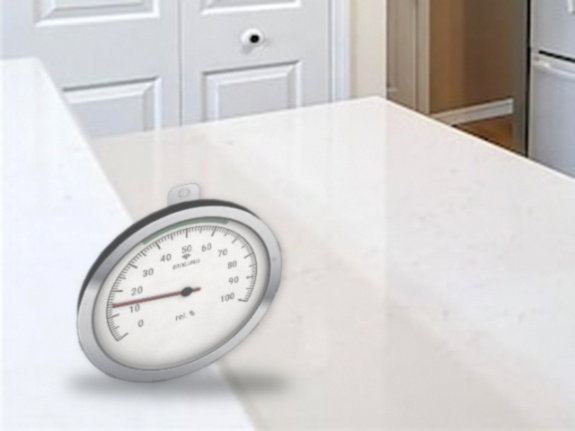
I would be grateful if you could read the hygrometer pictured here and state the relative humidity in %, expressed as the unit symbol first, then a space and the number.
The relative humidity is % 15
